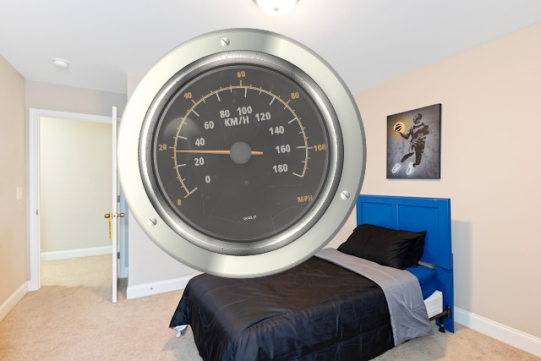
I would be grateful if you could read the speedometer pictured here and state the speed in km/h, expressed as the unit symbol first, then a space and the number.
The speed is km/h 30
